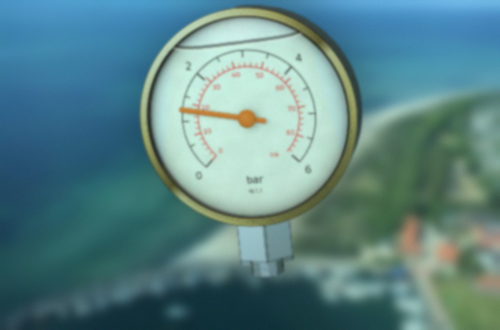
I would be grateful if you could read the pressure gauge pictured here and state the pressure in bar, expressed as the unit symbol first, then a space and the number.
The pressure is bar 1.25
